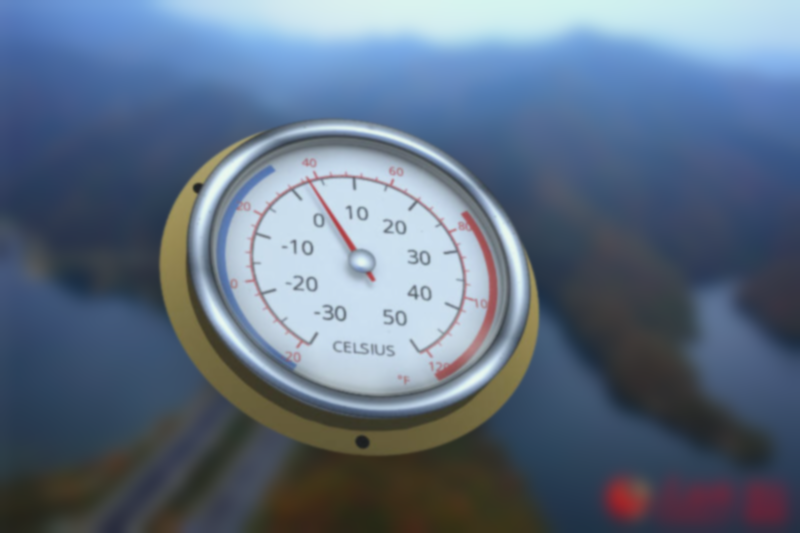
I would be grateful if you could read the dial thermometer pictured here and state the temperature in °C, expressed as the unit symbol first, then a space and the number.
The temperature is °C 2.5
